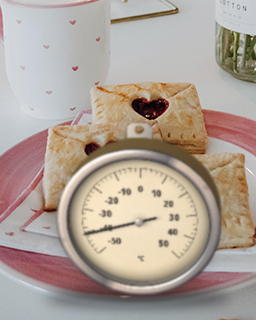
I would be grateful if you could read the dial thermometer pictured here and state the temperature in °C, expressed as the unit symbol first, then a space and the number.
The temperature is °C -40
